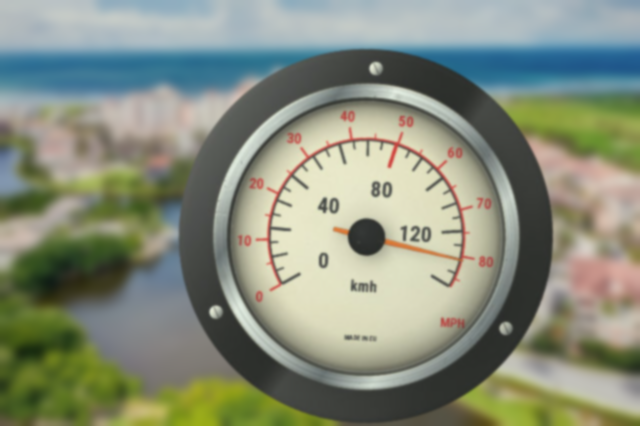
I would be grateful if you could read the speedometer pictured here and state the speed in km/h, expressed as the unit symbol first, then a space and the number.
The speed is km/h 130
